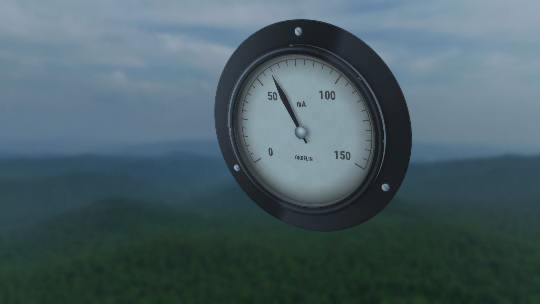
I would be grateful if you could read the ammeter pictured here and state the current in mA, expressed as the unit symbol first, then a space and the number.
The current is mA 60
